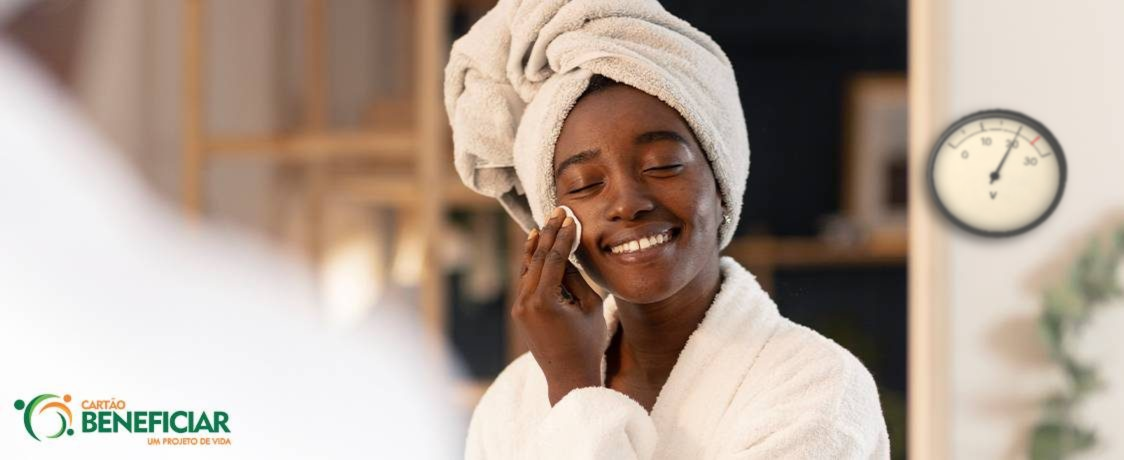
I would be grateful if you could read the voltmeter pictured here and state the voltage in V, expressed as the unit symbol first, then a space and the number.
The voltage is V 20
